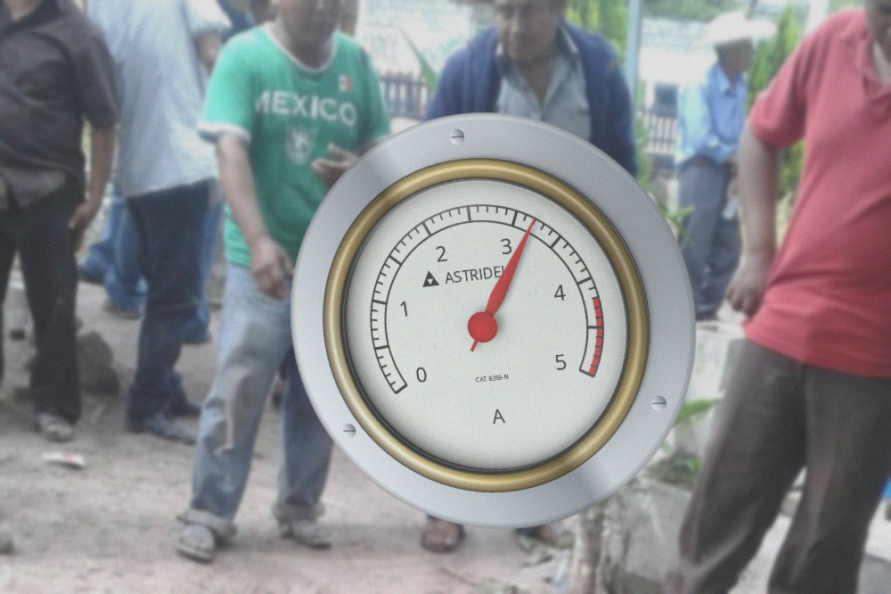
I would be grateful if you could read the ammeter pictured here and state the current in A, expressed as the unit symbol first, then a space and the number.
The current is A 3.2
